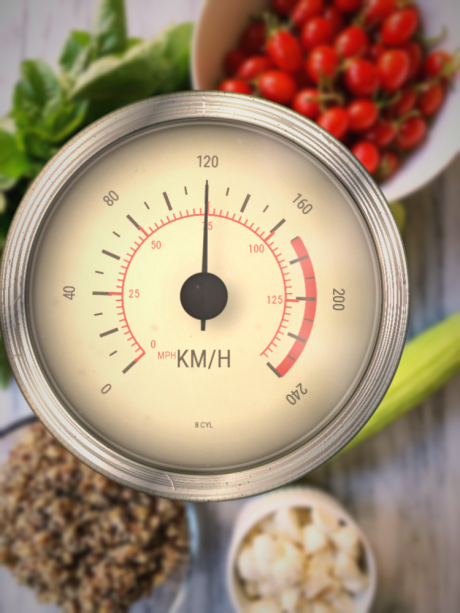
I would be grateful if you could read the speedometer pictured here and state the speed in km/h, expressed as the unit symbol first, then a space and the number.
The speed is km/h 120
